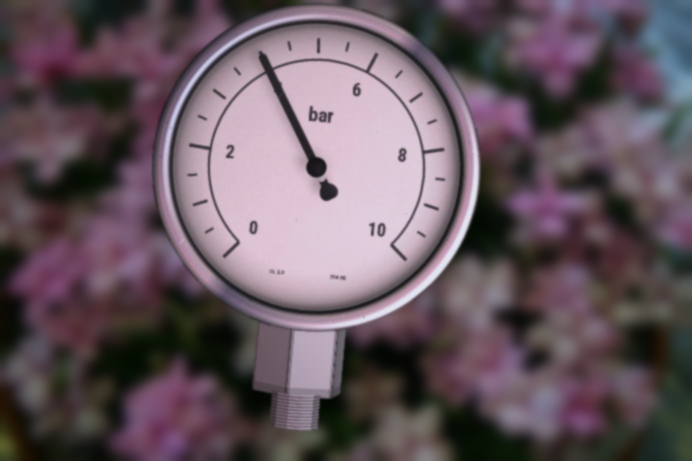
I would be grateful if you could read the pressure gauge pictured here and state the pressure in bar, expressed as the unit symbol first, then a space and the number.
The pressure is bar 4
